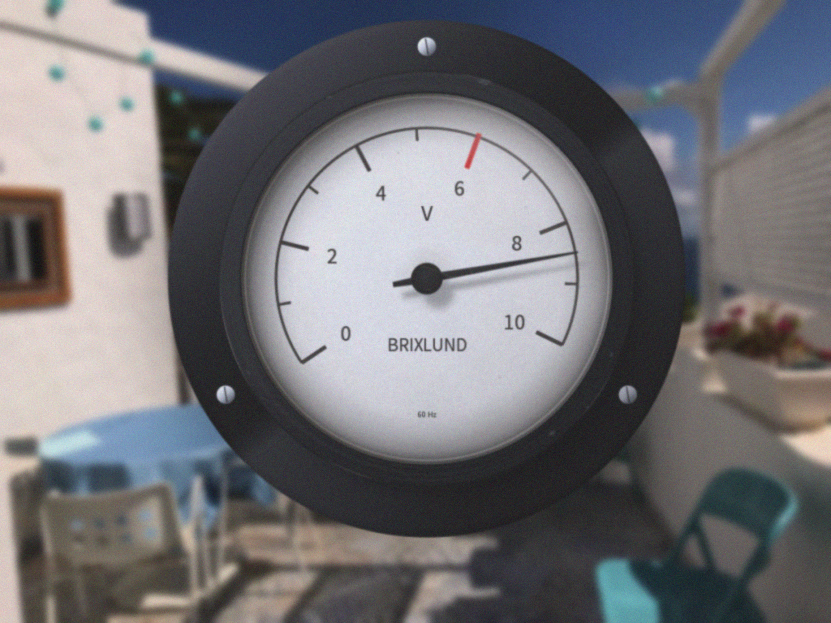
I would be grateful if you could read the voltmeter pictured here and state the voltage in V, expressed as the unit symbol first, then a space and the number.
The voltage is V 8.5
